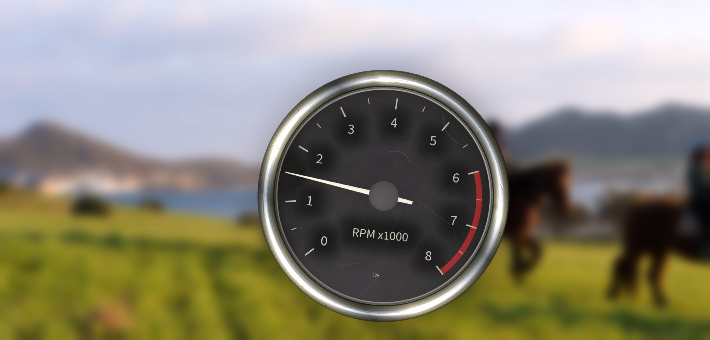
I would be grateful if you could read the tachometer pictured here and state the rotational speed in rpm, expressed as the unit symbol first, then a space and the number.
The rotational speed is rpm 1500
